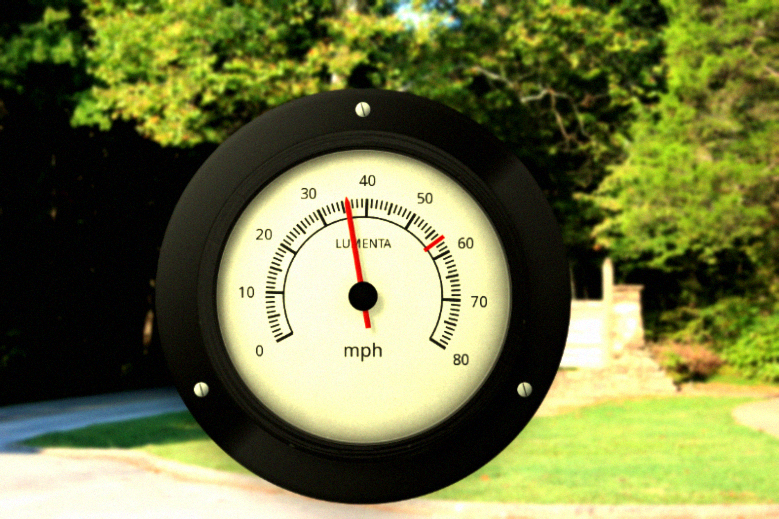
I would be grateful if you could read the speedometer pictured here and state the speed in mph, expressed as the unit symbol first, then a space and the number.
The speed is mph 36
